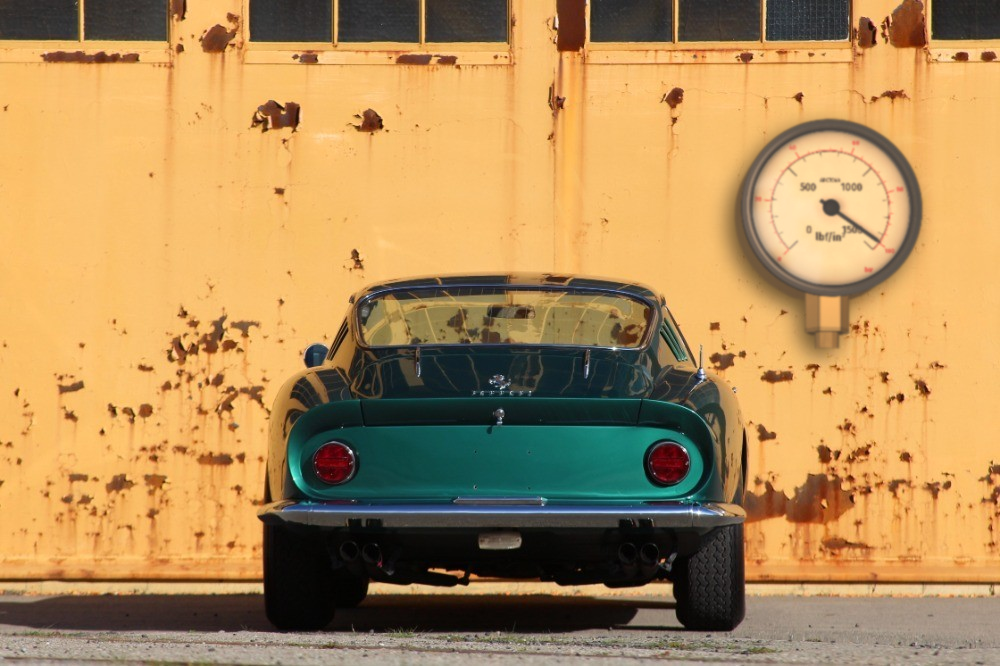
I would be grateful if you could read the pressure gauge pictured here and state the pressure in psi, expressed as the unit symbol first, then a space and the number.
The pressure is psi 1450
